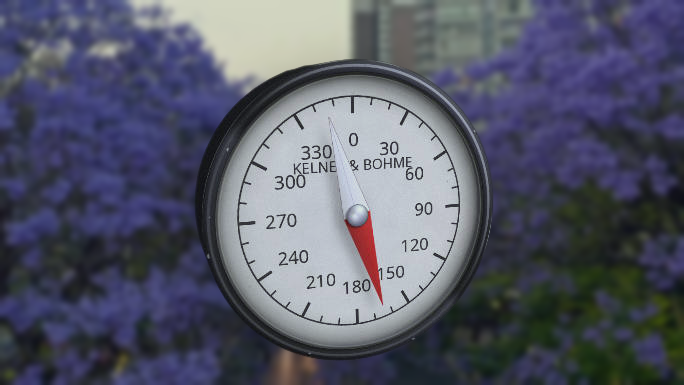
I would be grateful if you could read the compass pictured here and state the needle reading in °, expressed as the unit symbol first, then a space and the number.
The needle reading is ° 165
